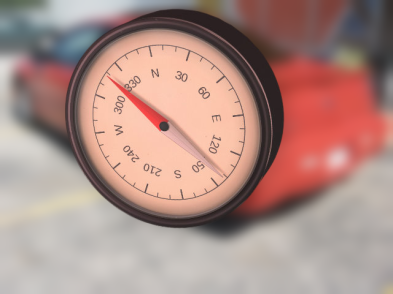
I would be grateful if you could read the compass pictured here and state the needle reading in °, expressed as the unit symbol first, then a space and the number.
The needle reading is ° 320
